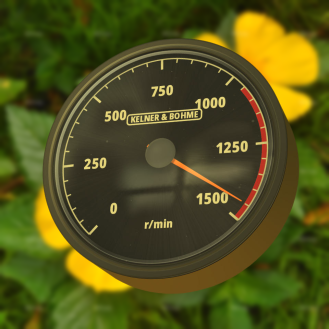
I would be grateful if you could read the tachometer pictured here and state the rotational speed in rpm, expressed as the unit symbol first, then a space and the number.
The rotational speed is rpm 1450
